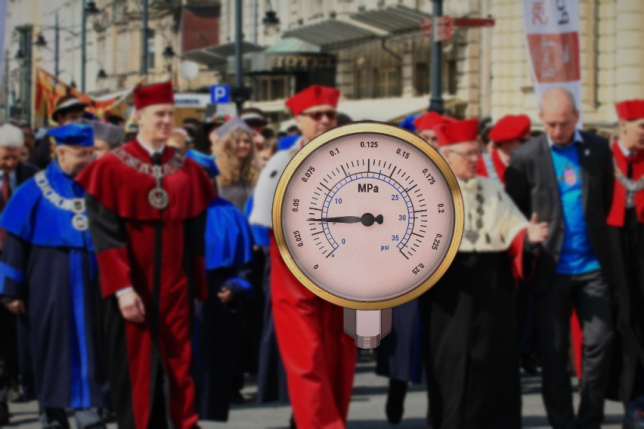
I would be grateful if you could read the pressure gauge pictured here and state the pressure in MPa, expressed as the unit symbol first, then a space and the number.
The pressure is MPa 0.04
